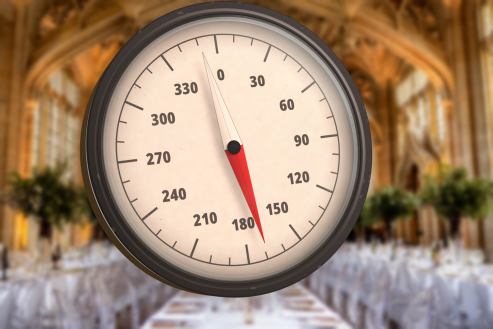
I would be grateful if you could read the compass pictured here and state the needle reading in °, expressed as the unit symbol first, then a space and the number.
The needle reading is ° 170
